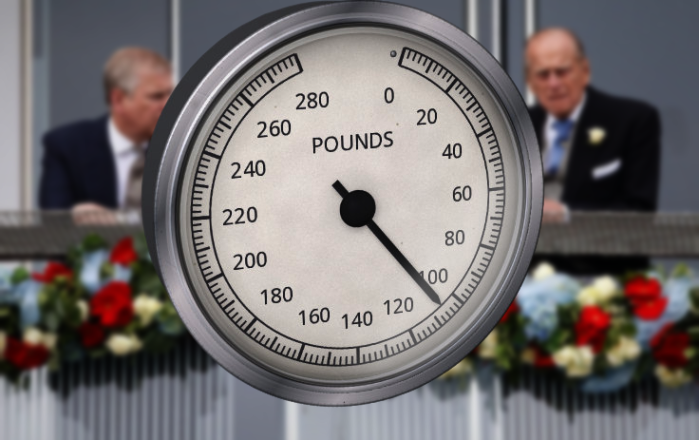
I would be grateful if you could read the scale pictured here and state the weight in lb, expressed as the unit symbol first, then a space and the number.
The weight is lb 106
